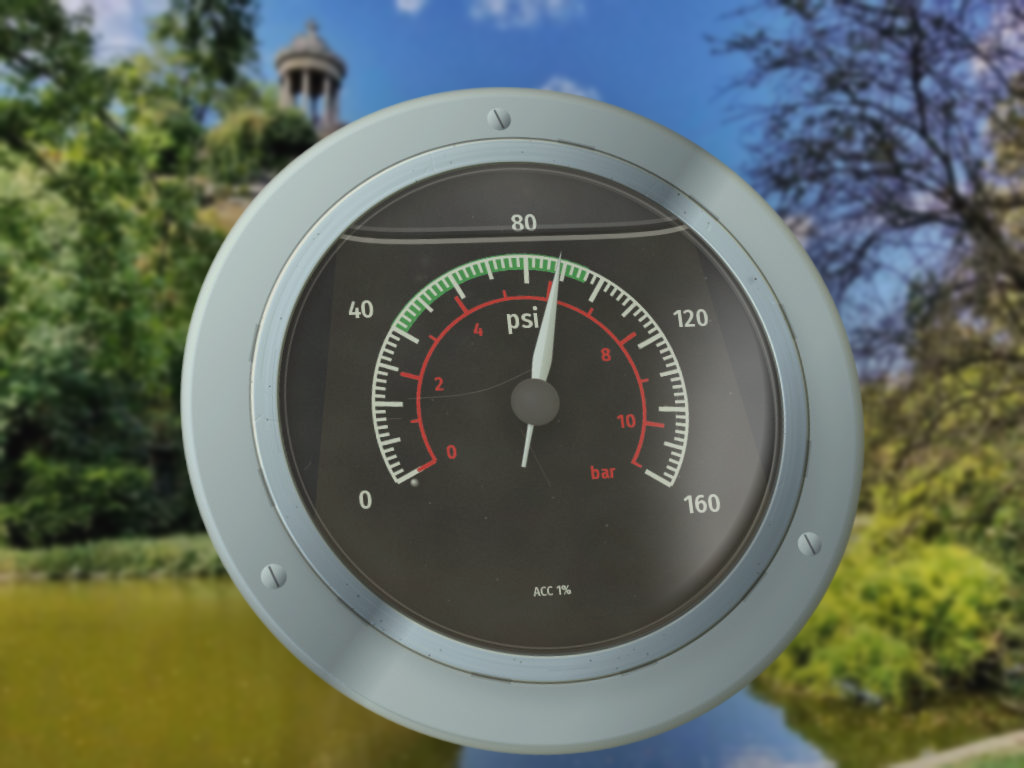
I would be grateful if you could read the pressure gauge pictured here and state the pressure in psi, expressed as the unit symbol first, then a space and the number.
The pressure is psi 88
